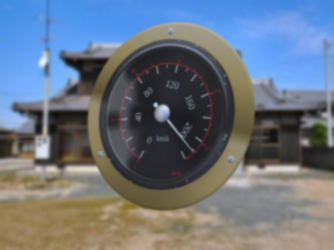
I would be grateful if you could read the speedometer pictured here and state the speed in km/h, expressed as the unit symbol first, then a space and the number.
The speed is km/h 210
